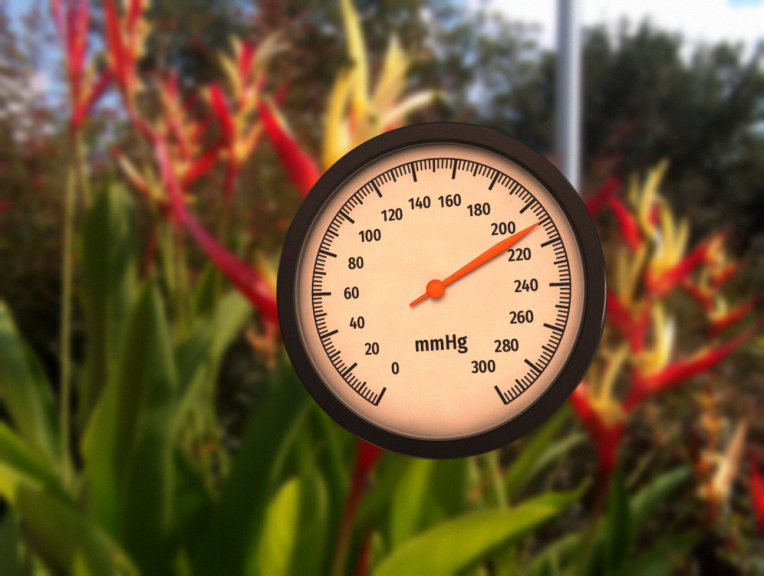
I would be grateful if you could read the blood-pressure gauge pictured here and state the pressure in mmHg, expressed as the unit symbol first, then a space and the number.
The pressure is mmHg 210
